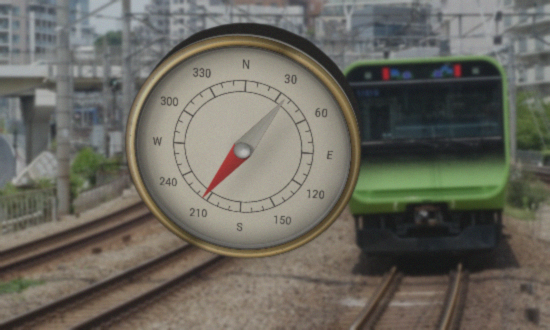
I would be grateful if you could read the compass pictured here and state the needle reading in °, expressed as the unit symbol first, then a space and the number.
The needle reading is ° 215
